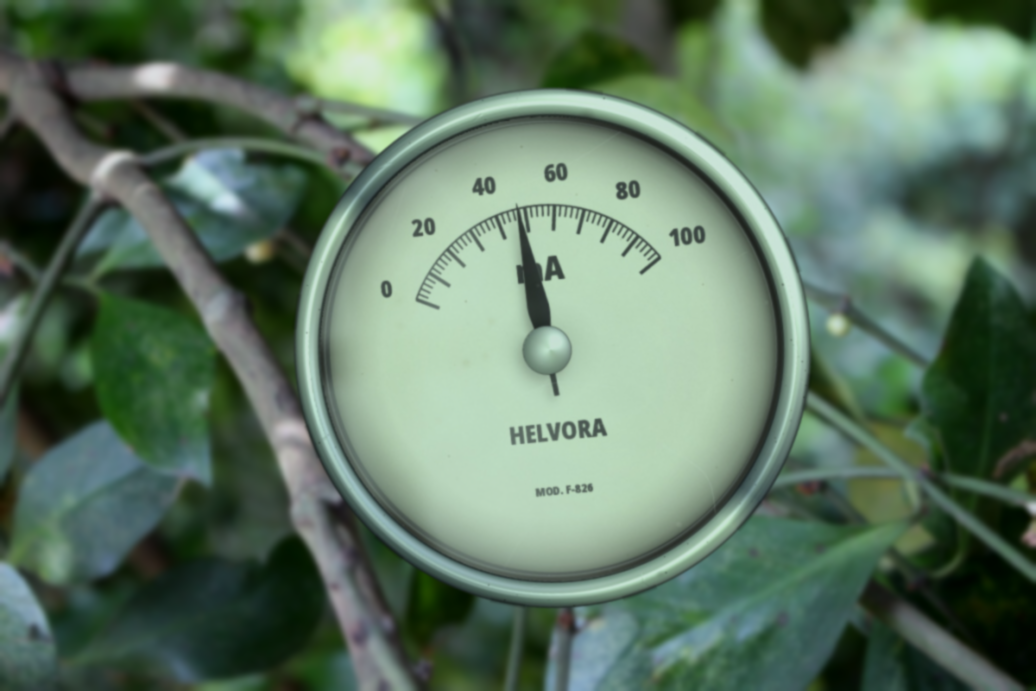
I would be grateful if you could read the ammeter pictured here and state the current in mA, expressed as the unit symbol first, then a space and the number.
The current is mA 48
